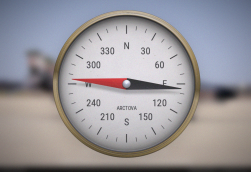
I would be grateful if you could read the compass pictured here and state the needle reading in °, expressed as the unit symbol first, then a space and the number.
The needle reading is ° 275
